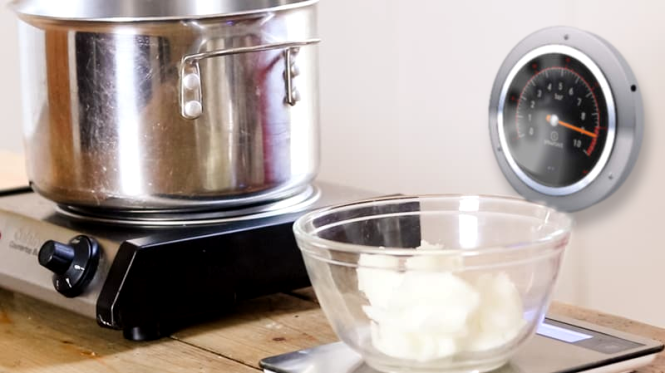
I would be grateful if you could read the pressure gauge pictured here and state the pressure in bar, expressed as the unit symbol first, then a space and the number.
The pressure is bar 9
